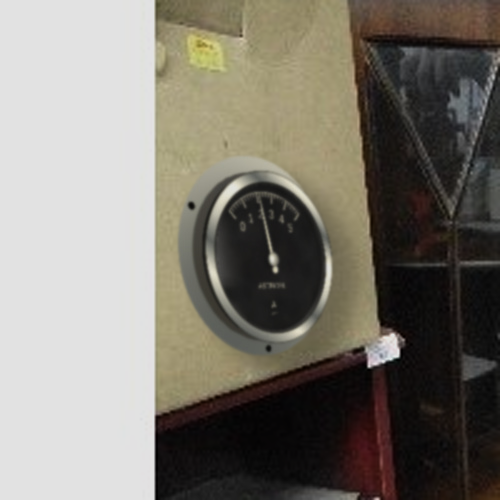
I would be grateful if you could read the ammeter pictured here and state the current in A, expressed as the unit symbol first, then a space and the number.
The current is A 2
